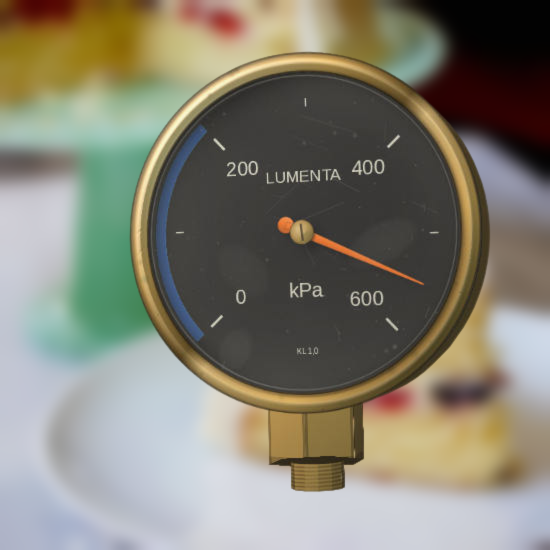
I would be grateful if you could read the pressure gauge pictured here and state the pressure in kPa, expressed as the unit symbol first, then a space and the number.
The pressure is kPa 550
